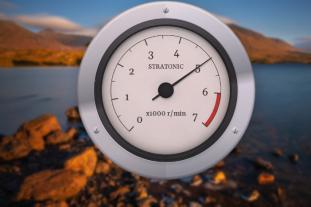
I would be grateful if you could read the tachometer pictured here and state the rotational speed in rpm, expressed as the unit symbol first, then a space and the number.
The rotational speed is rpm 5000
